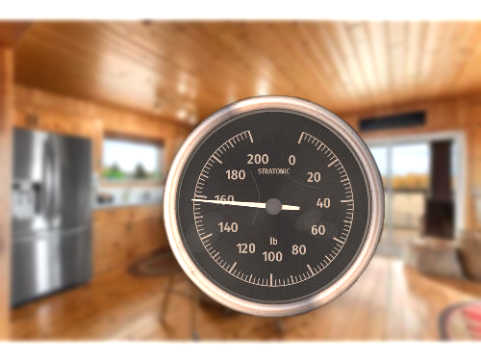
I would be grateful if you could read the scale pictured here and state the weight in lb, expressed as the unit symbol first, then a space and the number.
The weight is lb 158
